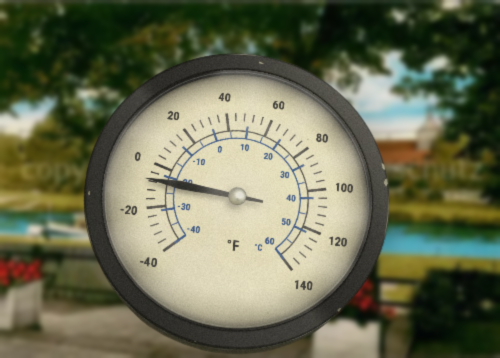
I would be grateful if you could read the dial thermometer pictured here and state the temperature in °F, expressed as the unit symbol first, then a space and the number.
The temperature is °F -8
